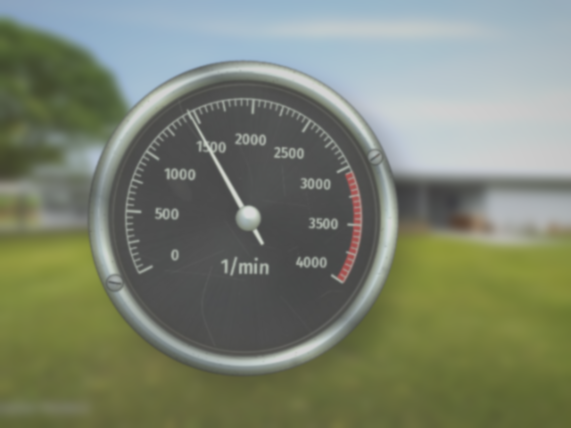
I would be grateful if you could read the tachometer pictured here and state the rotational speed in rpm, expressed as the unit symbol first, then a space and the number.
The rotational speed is rpm 1450
